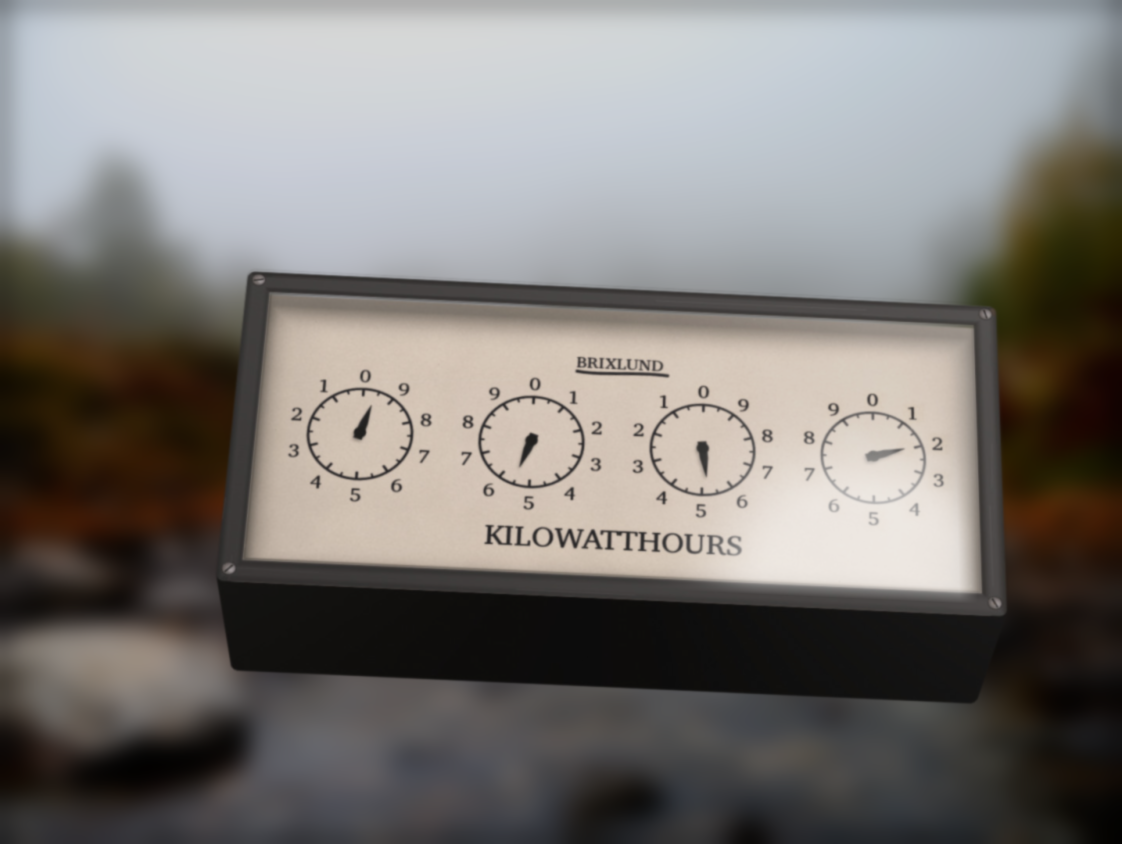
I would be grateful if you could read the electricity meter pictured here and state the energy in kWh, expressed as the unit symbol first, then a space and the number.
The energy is kWh 9552
